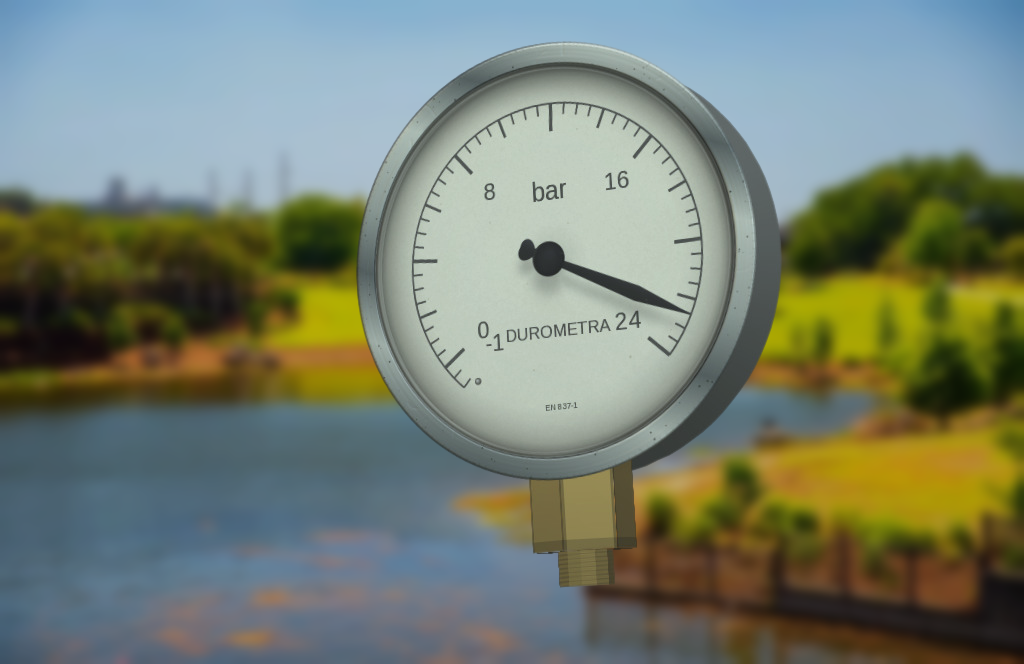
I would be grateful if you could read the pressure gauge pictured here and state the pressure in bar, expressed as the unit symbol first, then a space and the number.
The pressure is bar 22.5
